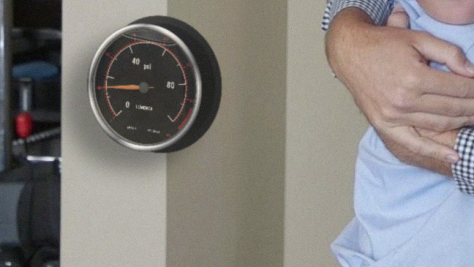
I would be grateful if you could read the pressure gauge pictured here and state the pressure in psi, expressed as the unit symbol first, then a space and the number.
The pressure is psi 15
